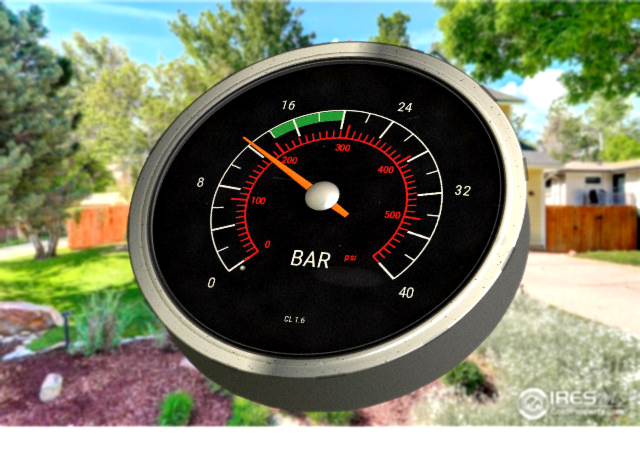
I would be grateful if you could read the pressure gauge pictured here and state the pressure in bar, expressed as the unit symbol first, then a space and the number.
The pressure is bar 12
